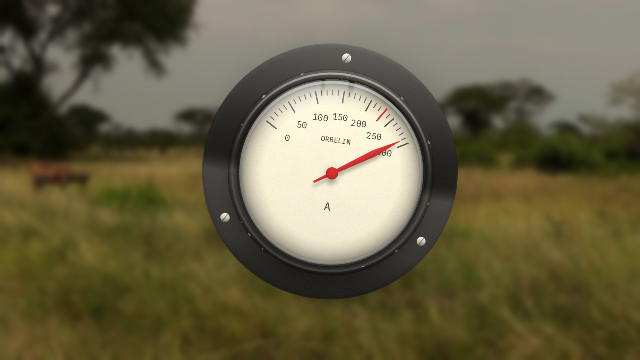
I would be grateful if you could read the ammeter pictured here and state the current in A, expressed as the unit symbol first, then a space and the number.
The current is A 290
